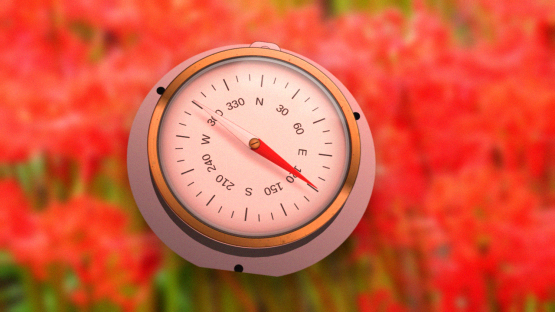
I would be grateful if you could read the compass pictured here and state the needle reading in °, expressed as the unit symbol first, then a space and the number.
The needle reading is ° 120
